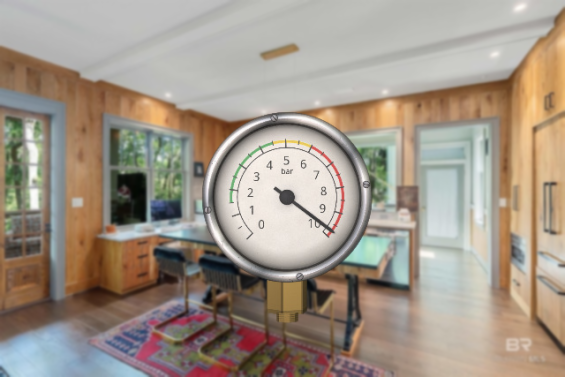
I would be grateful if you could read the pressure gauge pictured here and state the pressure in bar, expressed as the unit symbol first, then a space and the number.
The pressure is bar 9.75
